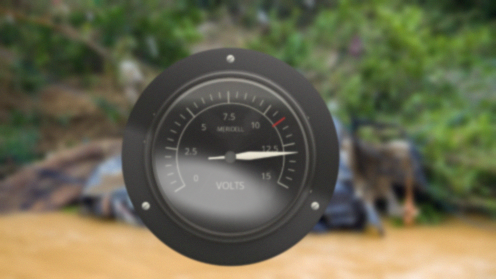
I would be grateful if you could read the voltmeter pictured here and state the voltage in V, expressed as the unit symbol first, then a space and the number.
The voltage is V 13
